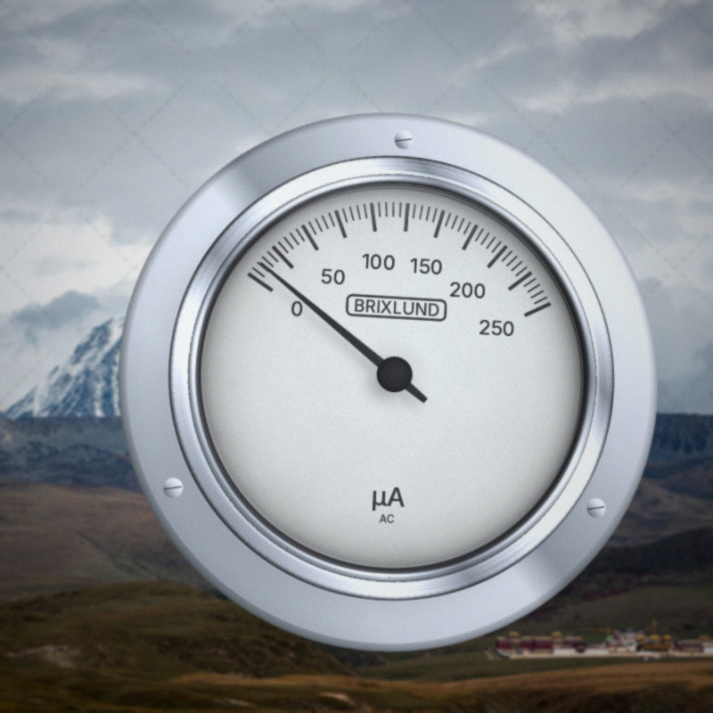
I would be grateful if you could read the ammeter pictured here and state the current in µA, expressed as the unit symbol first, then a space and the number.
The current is µA 10
